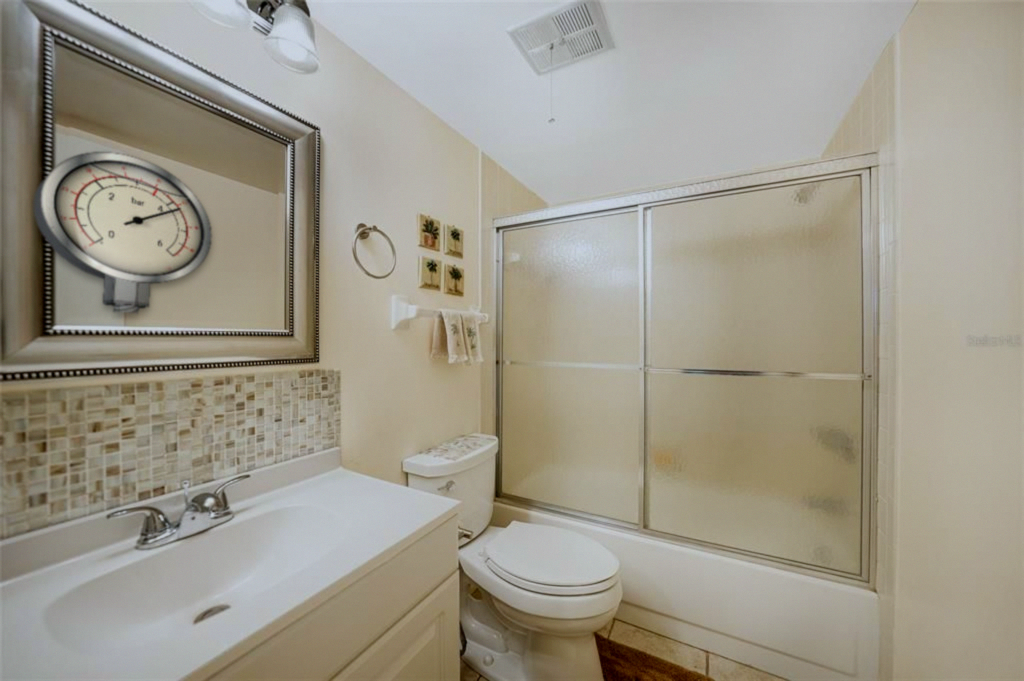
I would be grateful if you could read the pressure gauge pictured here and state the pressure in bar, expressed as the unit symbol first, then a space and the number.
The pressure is bar 4.25
